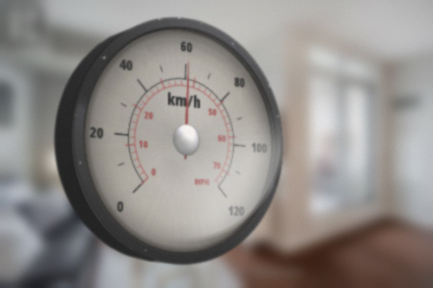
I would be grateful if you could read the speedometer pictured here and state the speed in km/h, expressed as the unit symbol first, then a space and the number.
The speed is km/h 60
